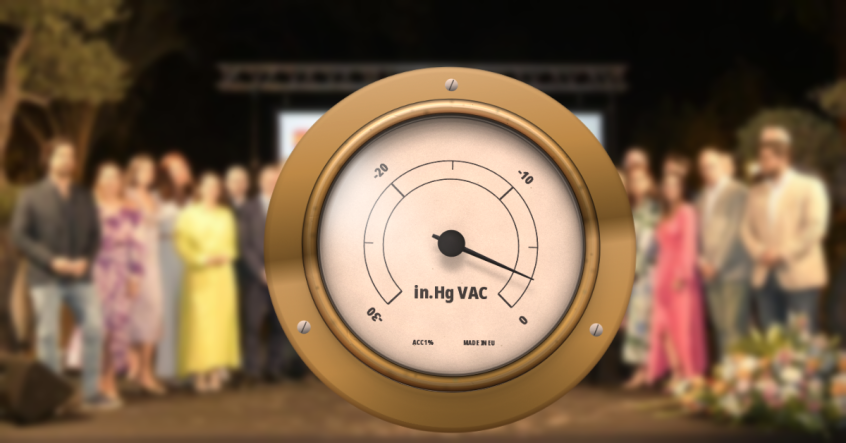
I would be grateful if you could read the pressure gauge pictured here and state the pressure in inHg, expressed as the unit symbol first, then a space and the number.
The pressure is inHg -2.5
